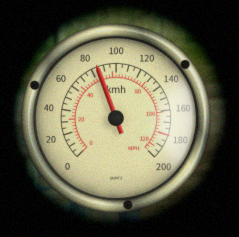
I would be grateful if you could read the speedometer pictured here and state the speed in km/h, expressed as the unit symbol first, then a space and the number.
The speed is km/h 85
